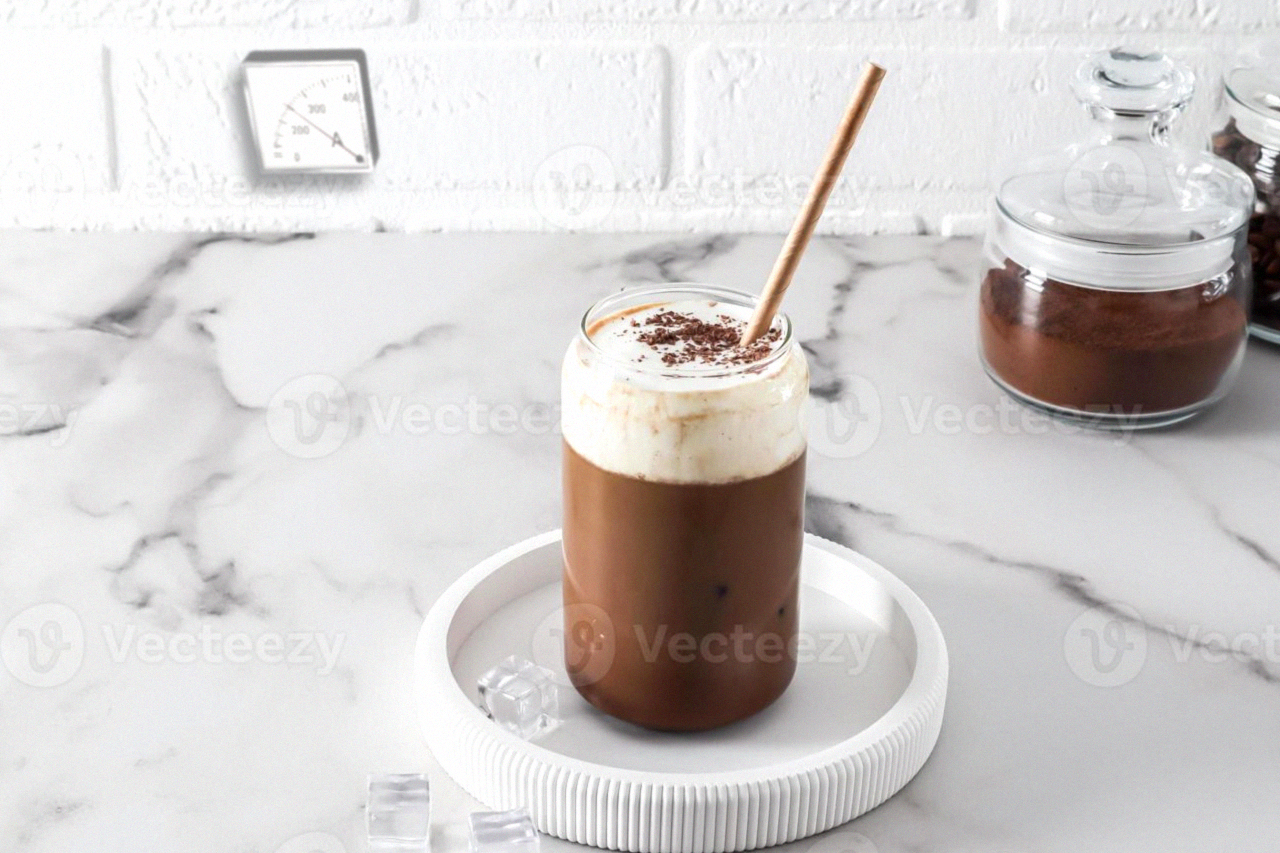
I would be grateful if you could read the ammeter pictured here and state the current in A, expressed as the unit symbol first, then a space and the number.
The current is A 250
